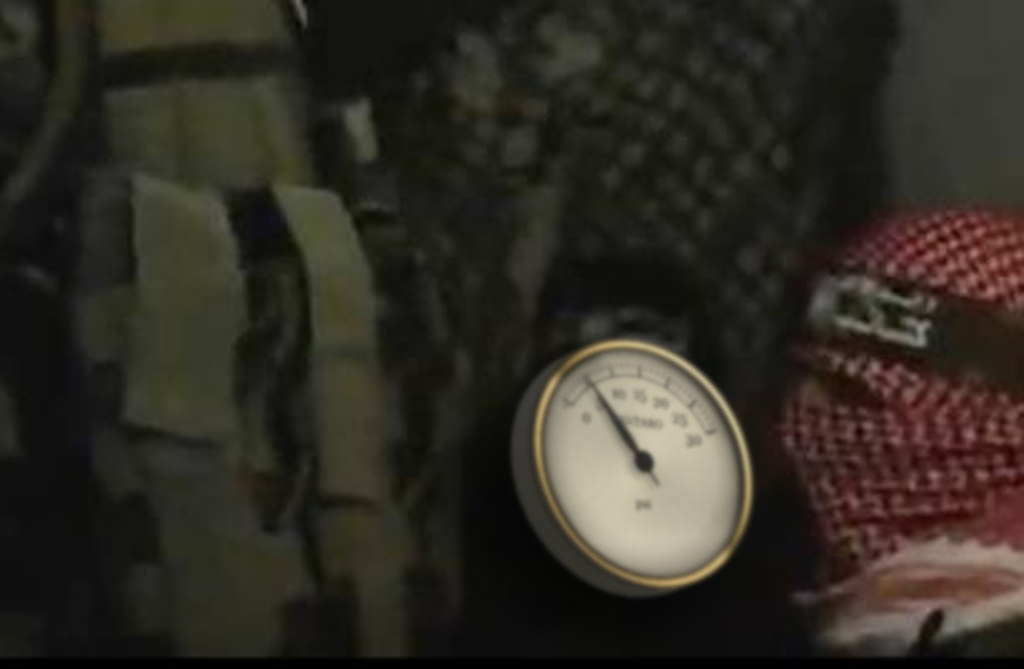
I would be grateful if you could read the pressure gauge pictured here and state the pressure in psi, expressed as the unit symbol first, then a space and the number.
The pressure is psi 5
